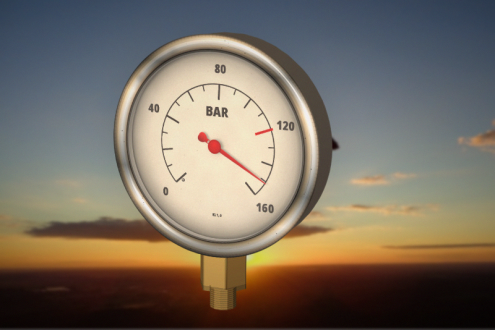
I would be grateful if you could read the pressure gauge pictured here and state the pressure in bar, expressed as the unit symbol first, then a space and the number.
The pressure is bar 150
